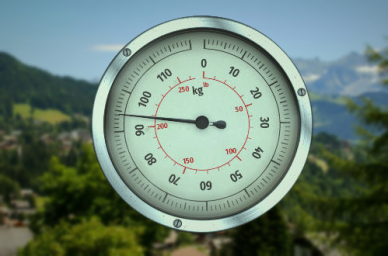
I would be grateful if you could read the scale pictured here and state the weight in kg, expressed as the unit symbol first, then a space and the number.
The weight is kg 94
